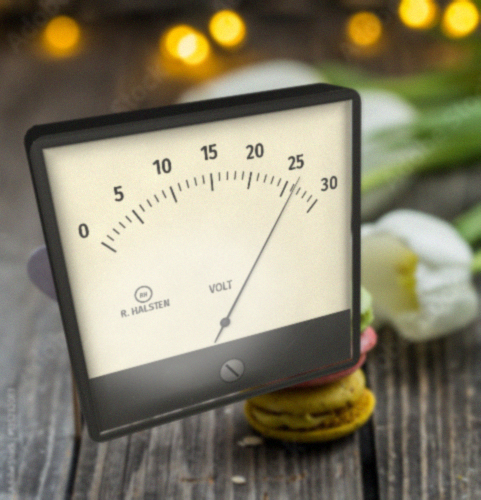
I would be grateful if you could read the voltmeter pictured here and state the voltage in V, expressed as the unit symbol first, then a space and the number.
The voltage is V 26
